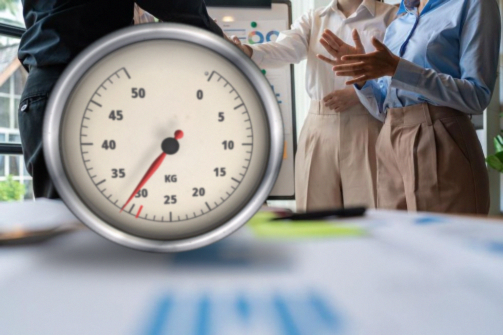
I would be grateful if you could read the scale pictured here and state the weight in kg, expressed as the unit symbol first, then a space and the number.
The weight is kg 31
